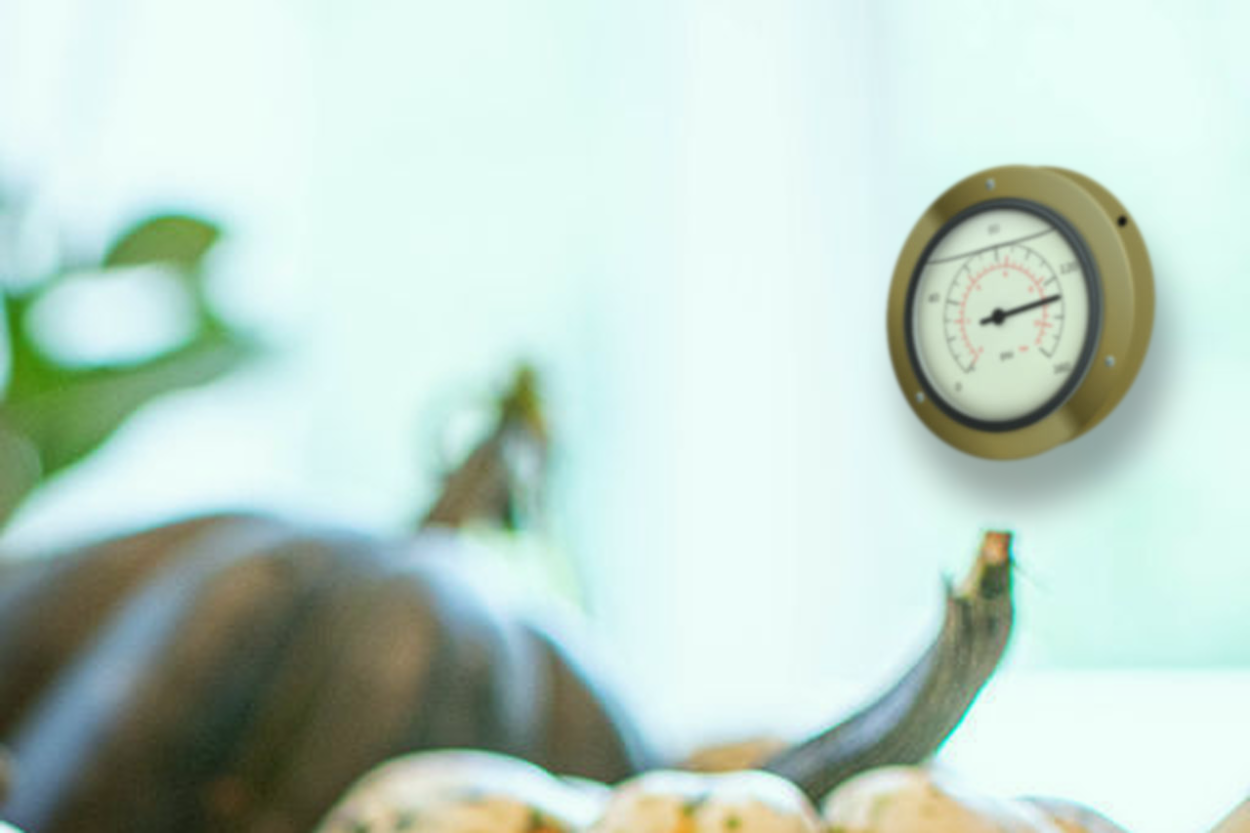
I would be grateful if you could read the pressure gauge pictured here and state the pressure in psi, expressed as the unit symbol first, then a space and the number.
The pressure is psi 130
